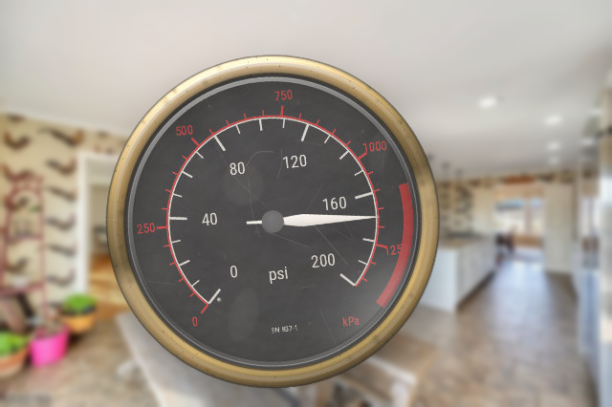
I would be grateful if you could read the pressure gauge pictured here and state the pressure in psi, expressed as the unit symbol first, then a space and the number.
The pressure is psi 170
